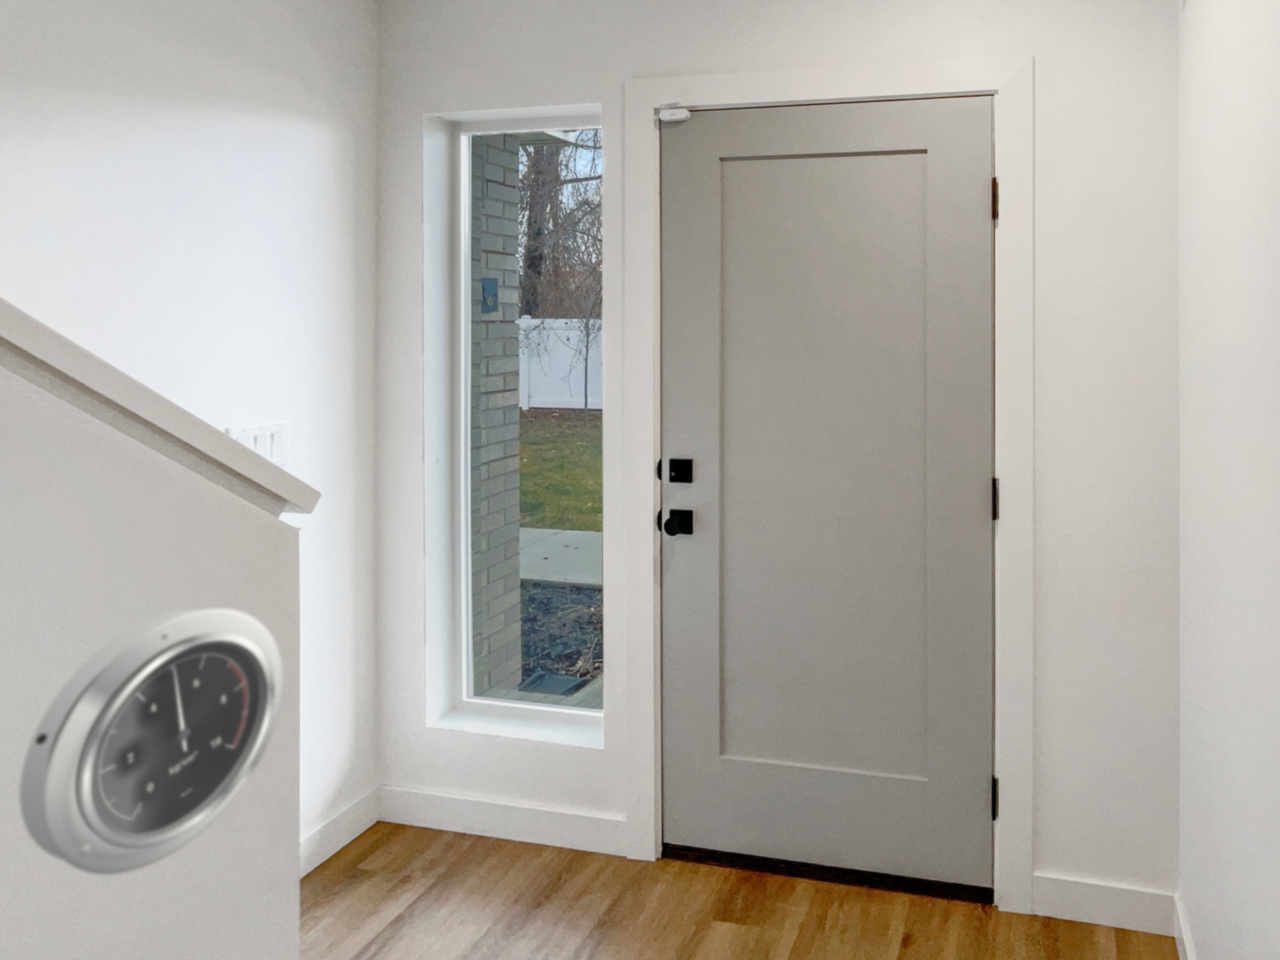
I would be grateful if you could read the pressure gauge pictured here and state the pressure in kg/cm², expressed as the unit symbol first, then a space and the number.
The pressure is kg/cm² 5
